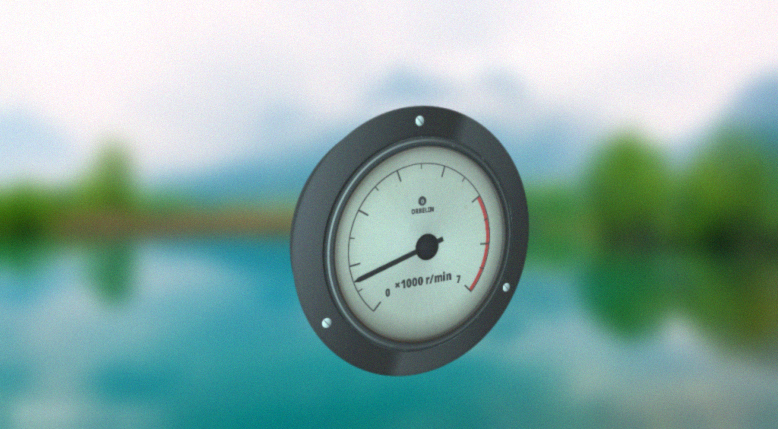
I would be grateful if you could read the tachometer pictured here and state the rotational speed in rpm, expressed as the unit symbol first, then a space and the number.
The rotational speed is rpm 750
